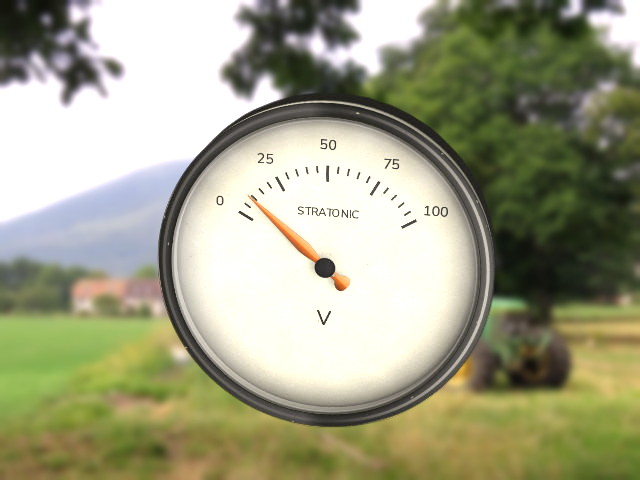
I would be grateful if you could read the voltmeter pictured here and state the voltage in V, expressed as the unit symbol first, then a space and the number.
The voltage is V 10
